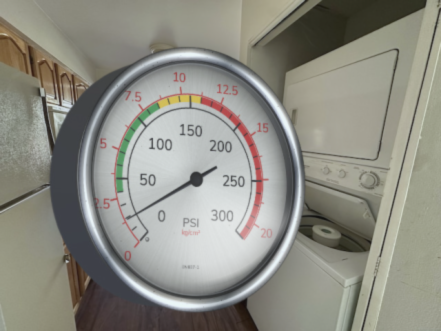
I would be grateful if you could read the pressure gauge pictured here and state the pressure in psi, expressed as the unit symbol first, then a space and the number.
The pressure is psi 20
